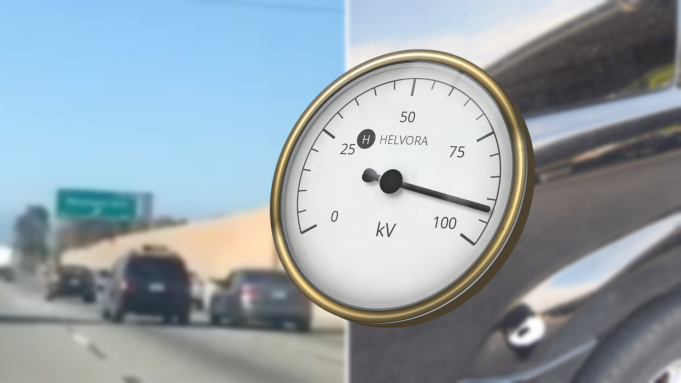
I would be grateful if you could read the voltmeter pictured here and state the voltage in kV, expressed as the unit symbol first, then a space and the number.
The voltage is kV 92.5
